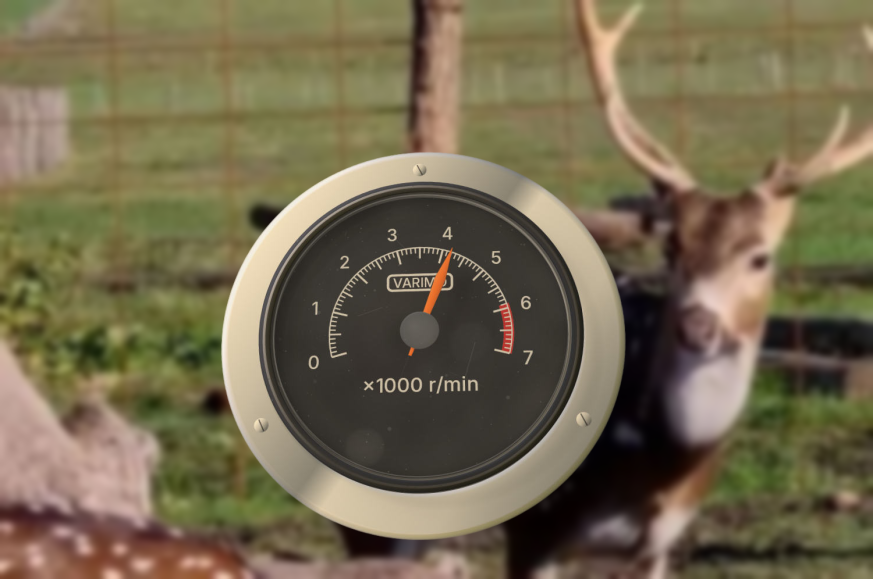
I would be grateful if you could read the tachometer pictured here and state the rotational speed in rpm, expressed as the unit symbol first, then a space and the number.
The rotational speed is rpm 4200
